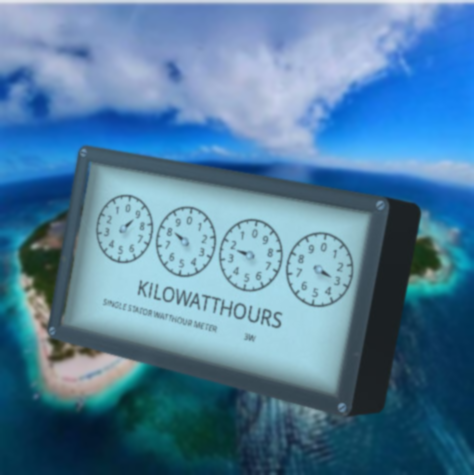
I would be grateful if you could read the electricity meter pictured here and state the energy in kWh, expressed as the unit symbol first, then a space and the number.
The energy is kWh 8823
